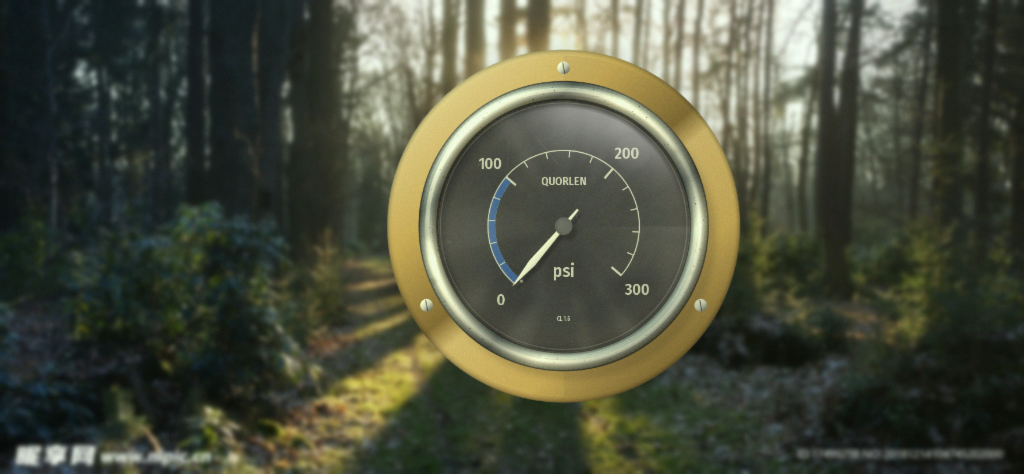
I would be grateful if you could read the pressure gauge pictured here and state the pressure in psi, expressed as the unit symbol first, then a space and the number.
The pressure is psi 0
